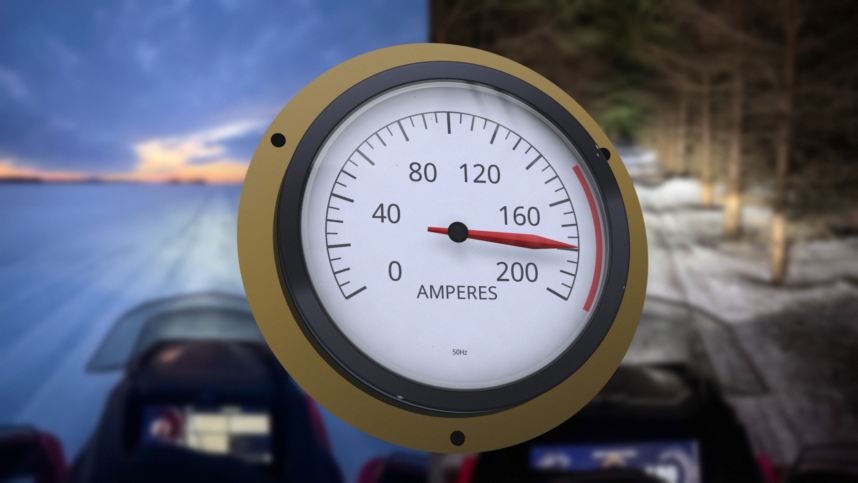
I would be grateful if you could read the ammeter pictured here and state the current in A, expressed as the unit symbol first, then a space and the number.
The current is A 180
